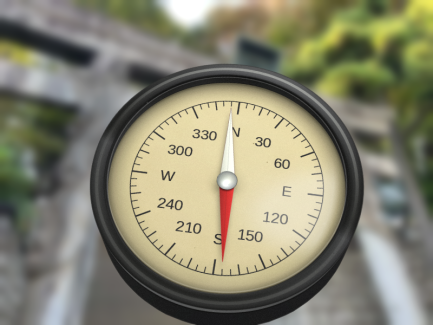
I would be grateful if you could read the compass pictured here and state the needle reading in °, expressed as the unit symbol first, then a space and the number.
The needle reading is ° 175
